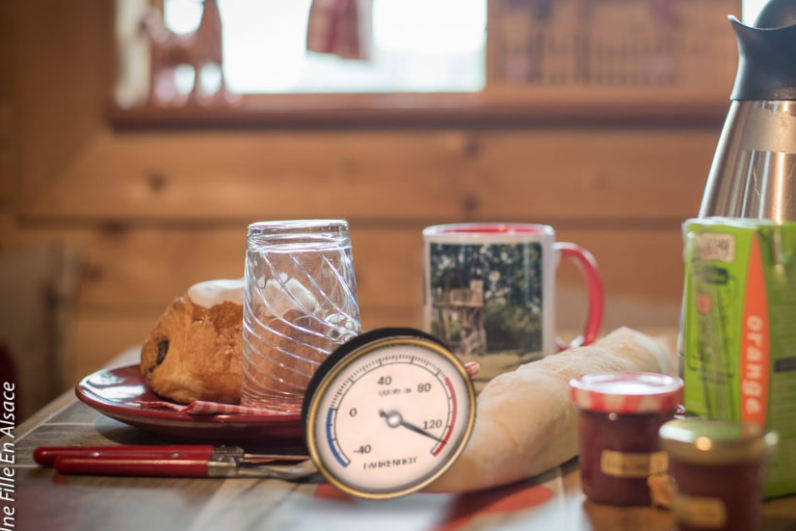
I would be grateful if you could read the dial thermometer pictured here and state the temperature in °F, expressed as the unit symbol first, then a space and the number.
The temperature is °F 130
